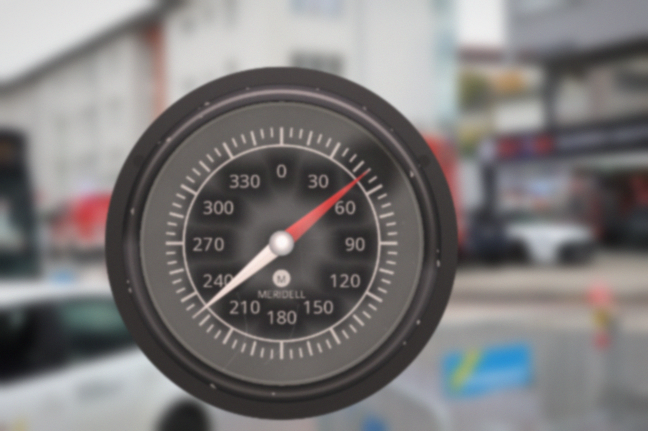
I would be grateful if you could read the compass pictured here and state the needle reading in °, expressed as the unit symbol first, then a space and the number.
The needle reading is ° 50
